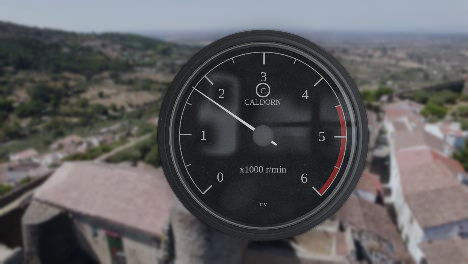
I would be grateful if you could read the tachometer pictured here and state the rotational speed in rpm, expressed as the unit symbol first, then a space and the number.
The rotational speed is rpm 1750
